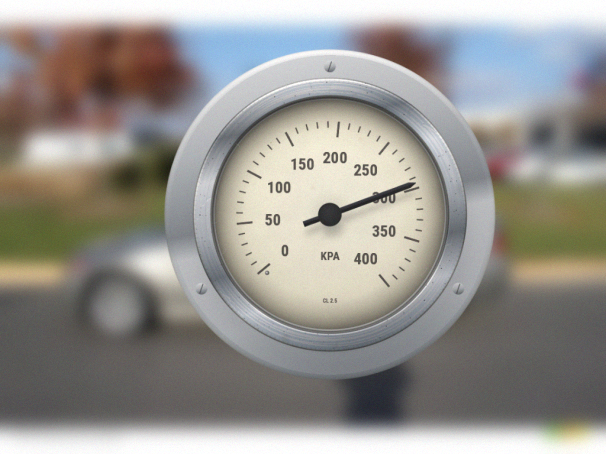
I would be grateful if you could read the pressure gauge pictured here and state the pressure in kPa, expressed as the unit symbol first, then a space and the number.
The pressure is kPa 295
